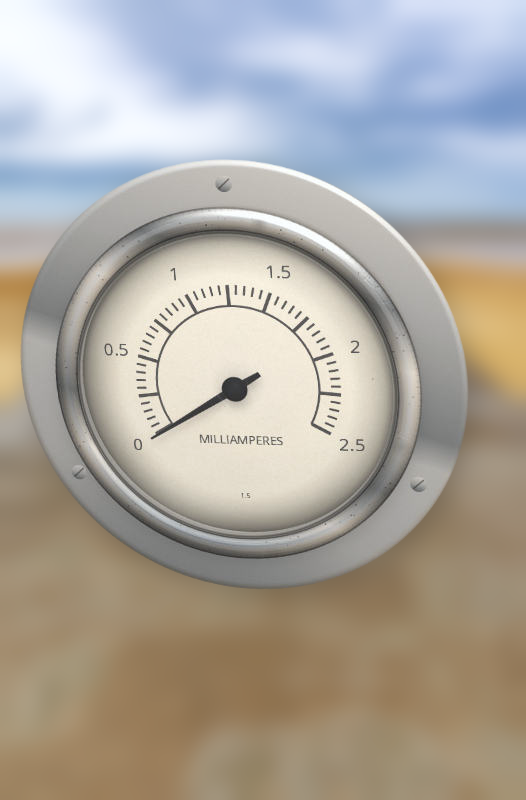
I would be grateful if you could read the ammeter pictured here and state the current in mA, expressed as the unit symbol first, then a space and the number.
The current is mA 0
